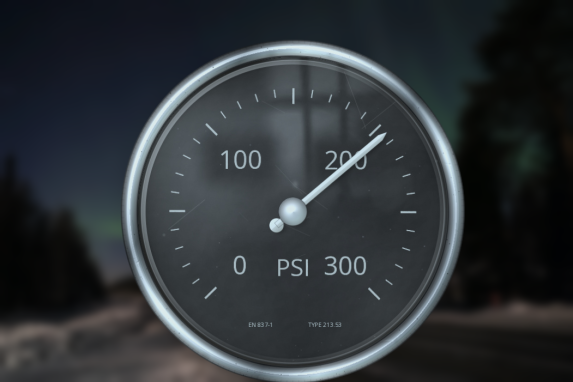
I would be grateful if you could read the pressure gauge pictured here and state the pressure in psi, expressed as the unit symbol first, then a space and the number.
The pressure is psi 205
